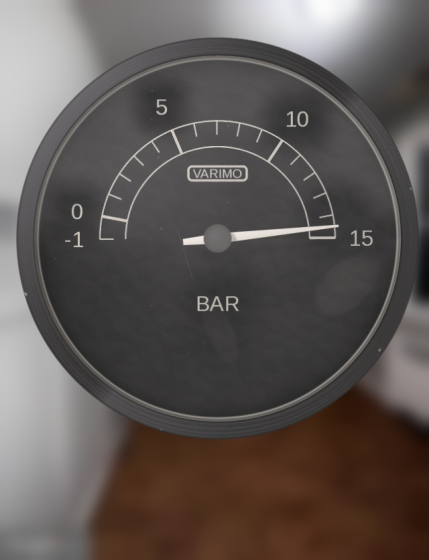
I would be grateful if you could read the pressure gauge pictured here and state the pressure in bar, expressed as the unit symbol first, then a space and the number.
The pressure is bar 14.5
